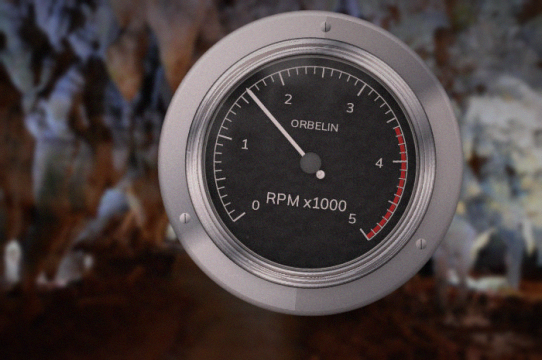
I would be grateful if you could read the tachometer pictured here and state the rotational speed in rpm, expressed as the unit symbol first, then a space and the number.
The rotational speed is rpm 1600
